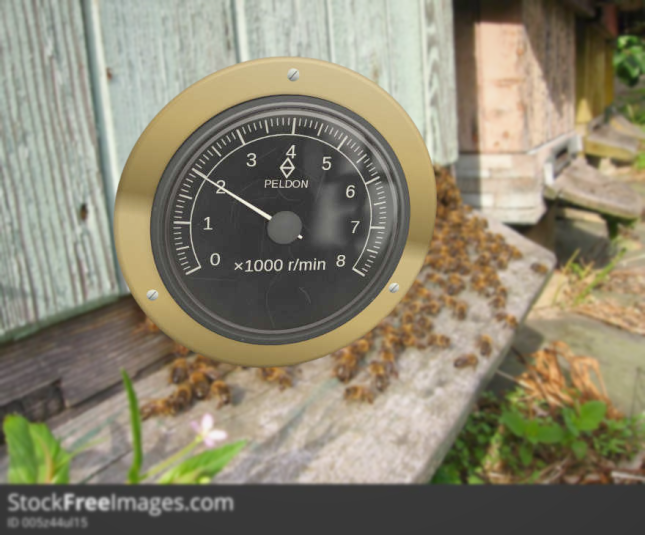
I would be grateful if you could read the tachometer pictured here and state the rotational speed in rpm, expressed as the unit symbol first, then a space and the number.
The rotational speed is rpm 2000
